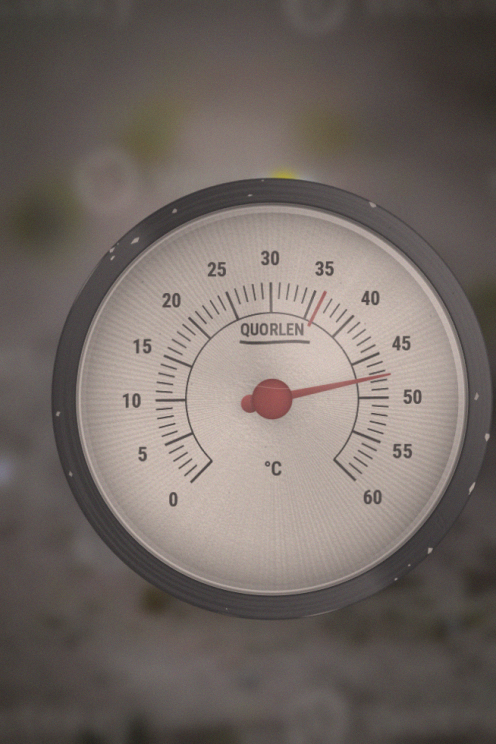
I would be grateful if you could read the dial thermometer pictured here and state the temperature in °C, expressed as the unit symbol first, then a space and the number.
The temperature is °C 47.5
